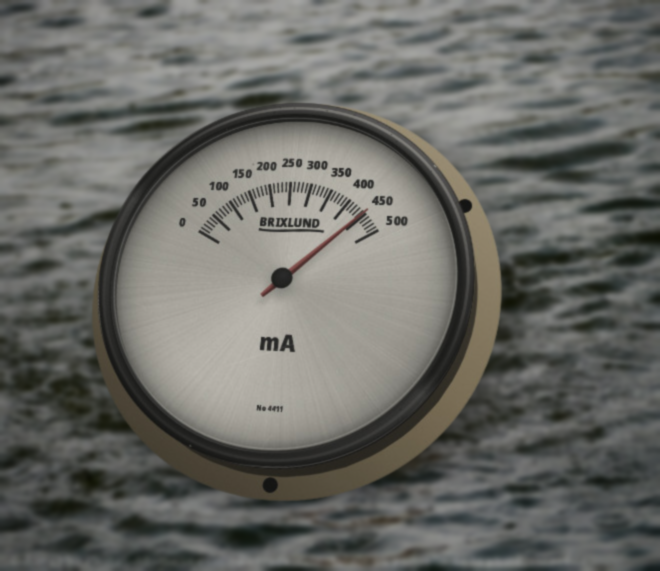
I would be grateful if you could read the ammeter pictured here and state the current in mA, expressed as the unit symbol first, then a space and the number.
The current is mA 450
